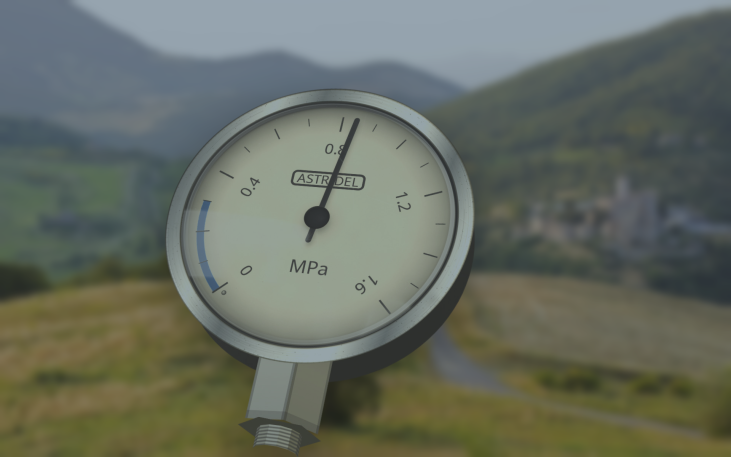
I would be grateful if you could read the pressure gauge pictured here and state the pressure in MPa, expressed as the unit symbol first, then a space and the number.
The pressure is MPa 0.85
